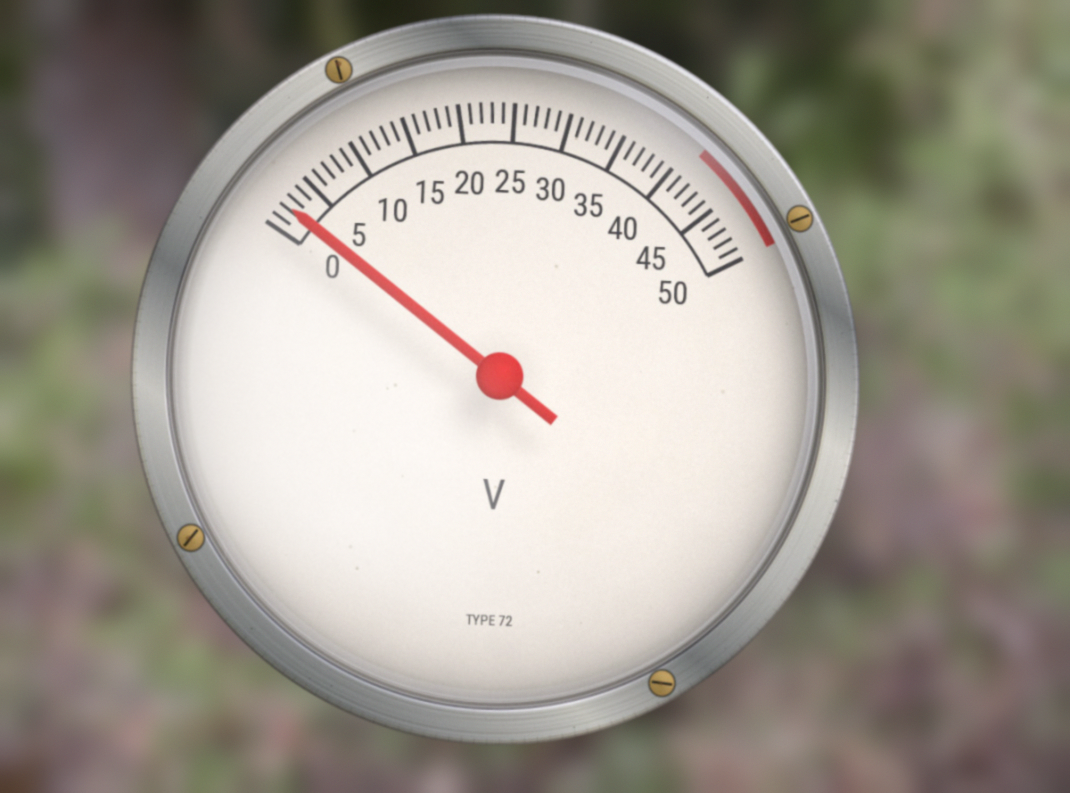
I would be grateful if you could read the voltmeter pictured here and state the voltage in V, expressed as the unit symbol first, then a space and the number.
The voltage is V 2
